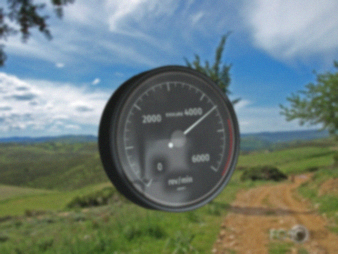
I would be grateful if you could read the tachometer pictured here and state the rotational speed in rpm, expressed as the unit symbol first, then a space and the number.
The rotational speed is rpm 4400
